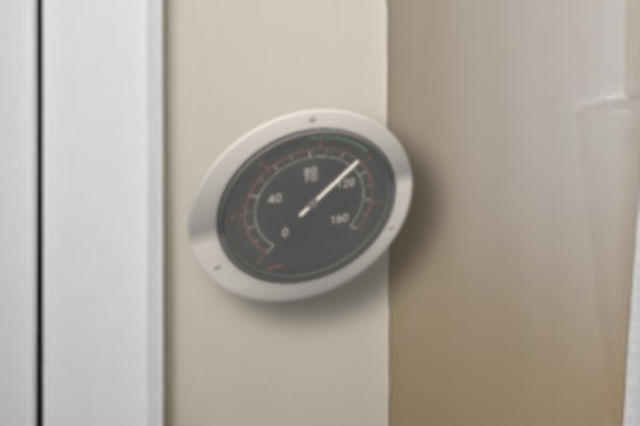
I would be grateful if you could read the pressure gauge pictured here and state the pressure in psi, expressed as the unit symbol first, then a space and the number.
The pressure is psi 110
